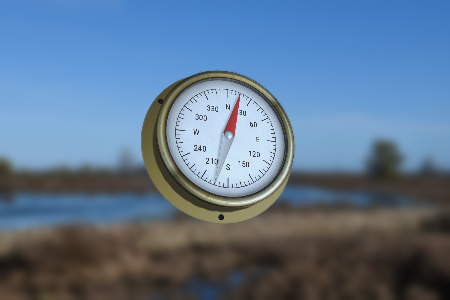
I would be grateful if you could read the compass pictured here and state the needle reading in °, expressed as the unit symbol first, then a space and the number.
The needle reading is ° 15
